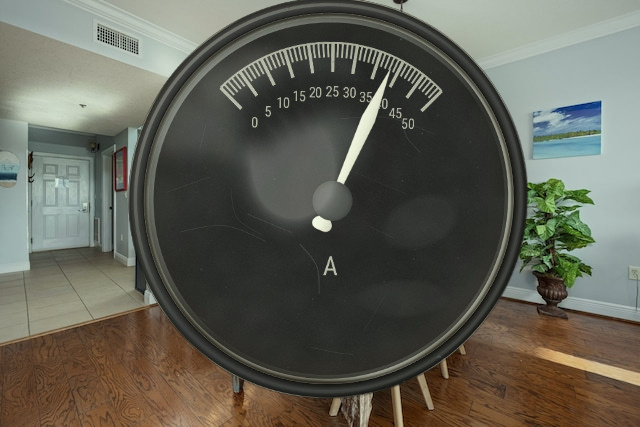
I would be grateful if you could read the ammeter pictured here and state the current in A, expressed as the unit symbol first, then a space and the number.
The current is A 38
